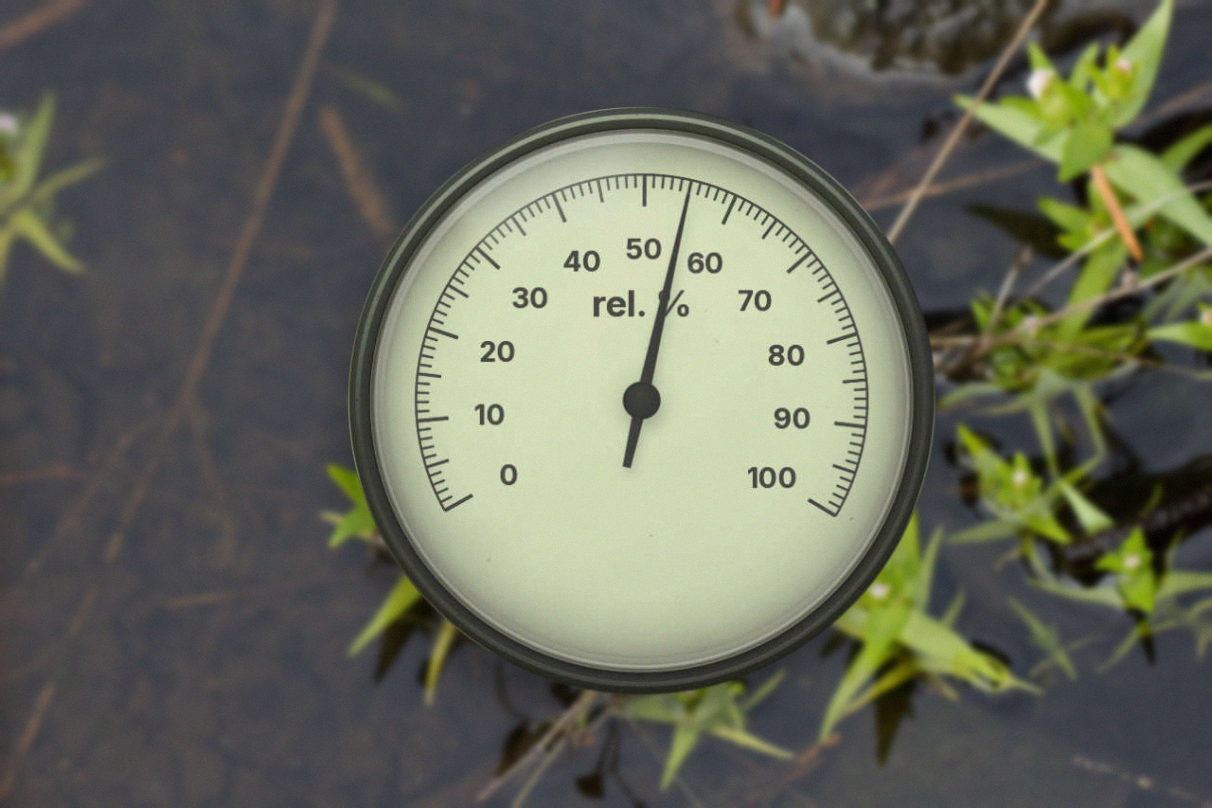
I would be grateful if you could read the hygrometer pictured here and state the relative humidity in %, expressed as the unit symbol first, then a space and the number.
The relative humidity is % 55
